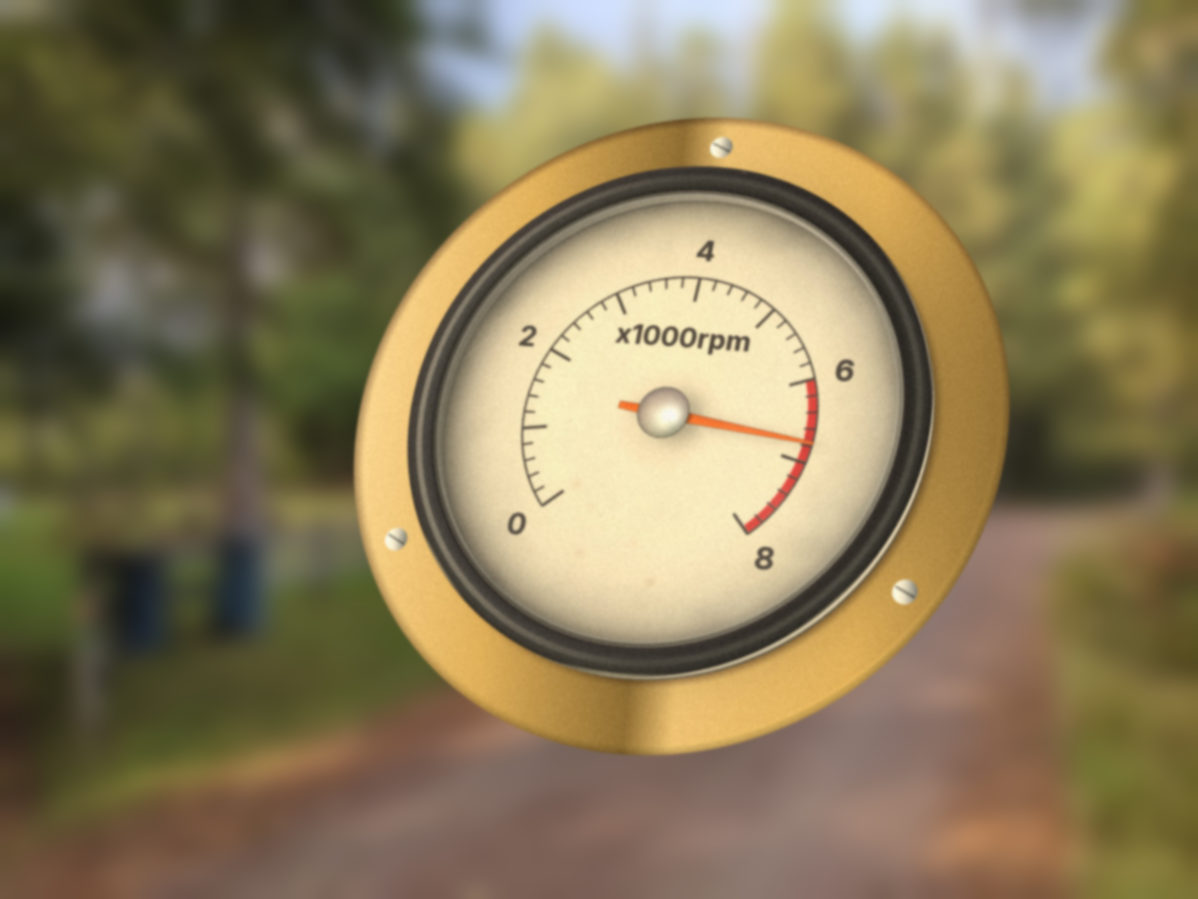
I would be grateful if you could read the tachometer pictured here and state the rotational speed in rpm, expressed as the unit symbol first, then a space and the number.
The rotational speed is rpm 6800
